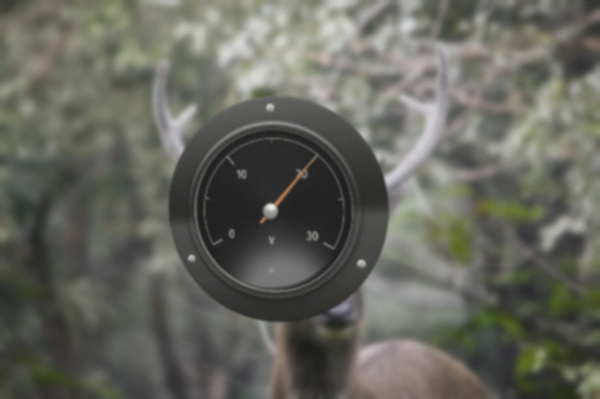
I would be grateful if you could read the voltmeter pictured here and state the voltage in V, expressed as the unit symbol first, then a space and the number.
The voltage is V 20
